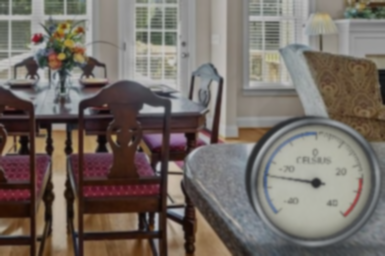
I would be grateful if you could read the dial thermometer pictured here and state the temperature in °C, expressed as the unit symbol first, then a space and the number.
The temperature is °C -25
